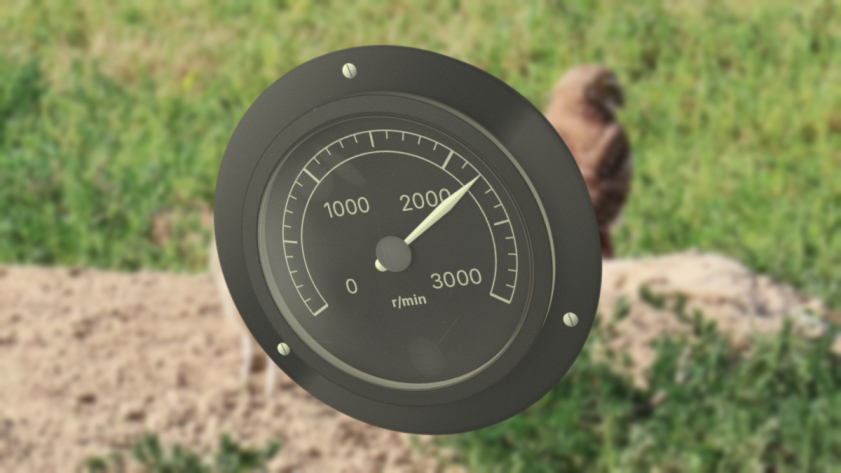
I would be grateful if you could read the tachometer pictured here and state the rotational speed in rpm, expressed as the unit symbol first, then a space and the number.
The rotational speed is rpm 2200
